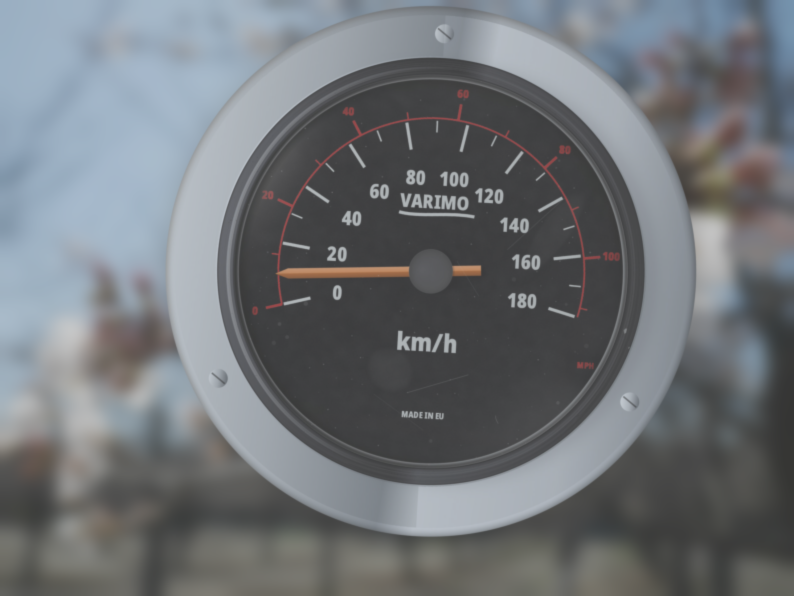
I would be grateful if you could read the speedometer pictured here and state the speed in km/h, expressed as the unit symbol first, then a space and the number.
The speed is km/h 10
